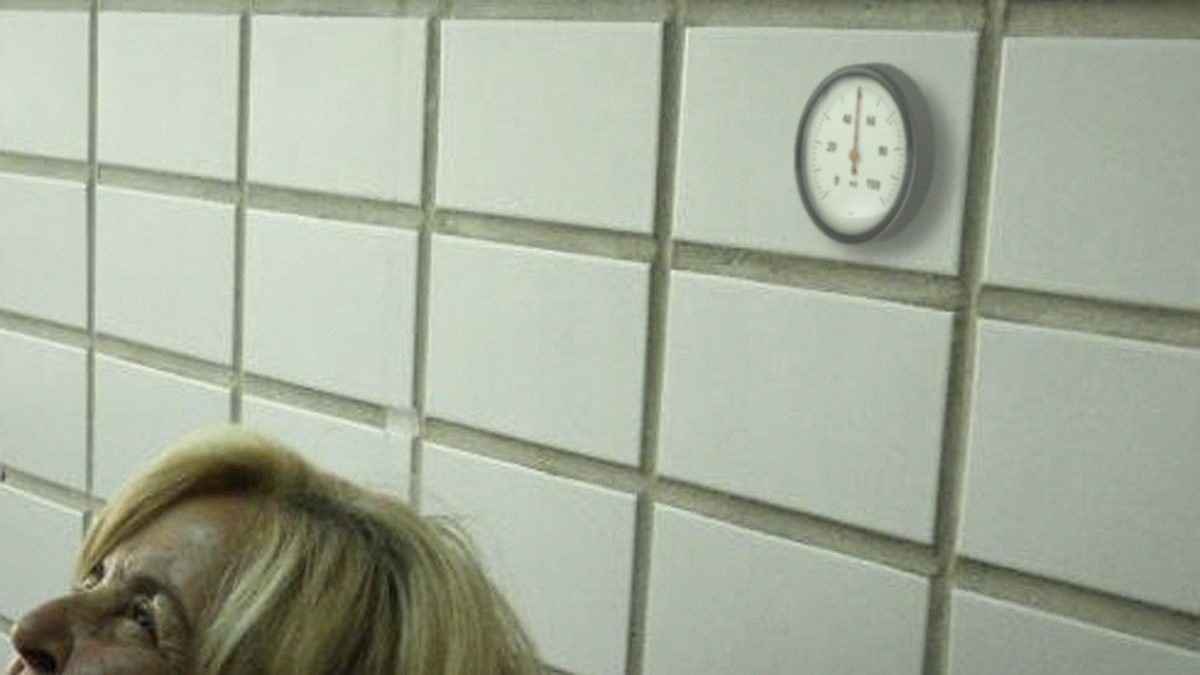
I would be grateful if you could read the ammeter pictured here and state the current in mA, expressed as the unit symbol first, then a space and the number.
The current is mA 50
